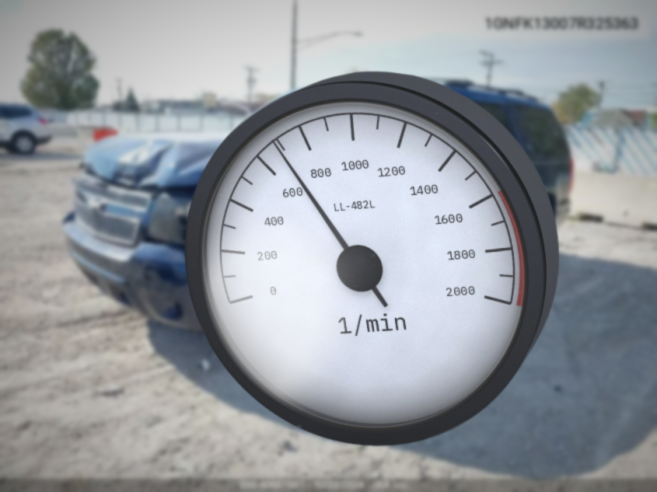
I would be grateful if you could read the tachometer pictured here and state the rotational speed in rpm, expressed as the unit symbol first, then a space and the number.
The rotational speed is rpm 700
